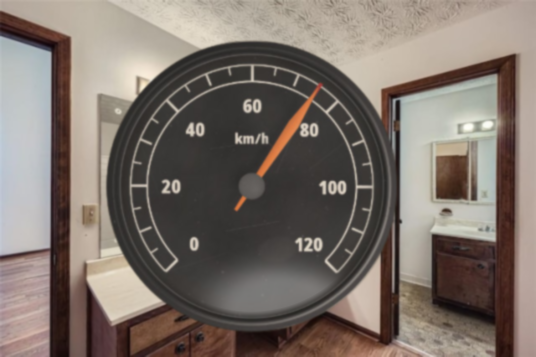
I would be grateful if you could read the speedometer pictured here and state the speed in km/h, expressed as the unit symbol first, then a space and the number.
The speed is km/h 75
